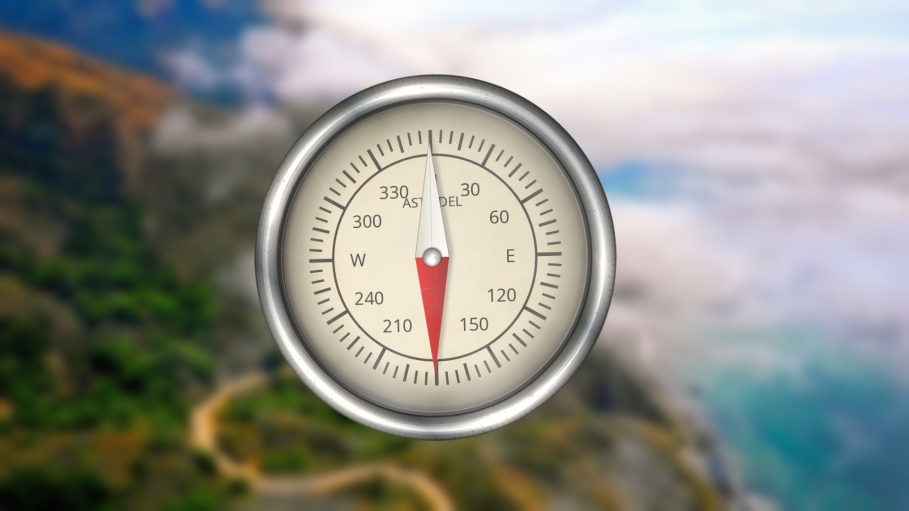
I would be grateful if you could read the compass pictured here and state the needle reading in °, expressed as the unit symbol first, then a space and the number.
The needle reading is ° 180
